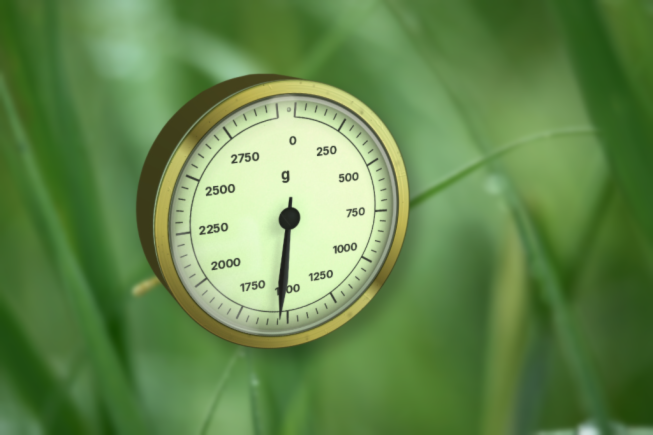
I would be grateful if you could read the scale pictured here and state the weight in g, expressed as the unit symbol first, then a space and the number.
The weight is g 1550
